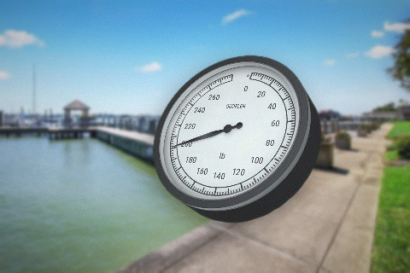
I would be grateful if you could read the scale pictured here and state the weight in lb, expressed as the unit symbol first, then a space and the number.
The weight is lb 200
